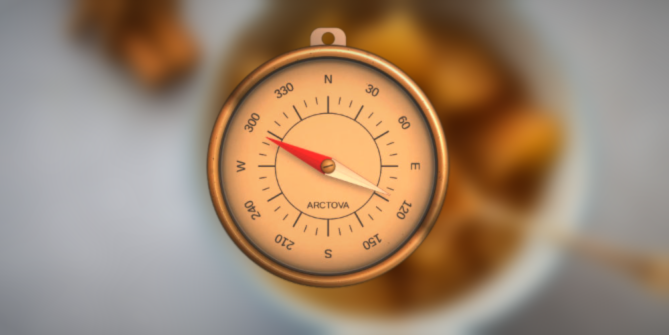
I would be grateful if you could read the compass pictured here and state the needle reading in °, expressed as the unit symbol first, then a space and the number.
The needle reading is ° 295
